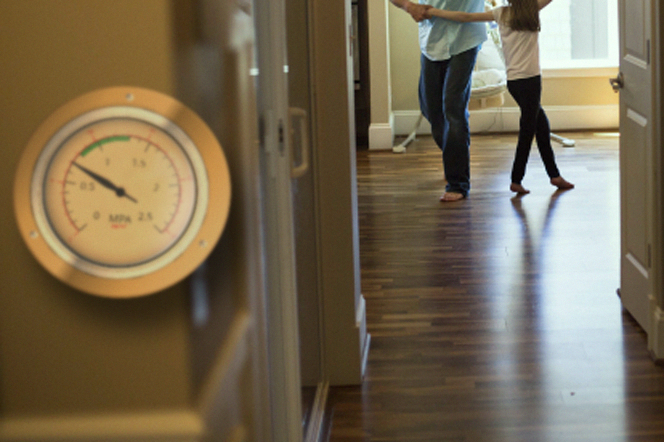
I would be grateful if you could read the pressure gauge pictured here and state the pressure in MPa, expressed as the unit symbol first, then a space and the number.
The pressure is MPa 0.7
